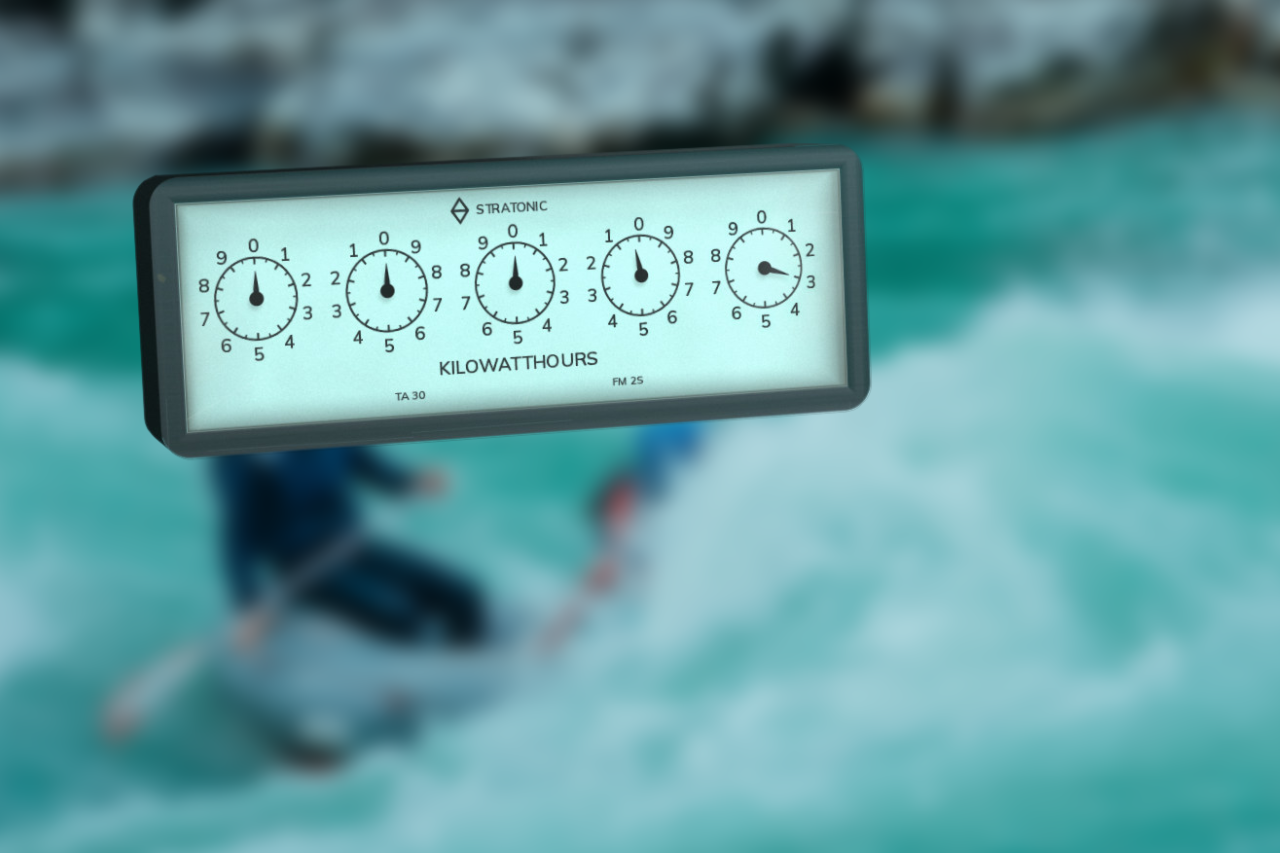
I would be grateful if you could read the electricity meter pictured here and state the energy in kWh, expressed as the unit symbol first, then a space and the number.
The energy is kWh 3
